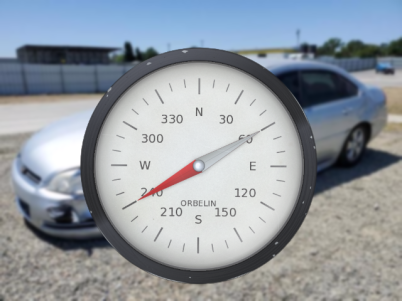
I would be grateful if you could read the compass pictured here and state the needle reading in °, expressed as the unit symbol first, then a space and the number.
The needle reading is ° 240
